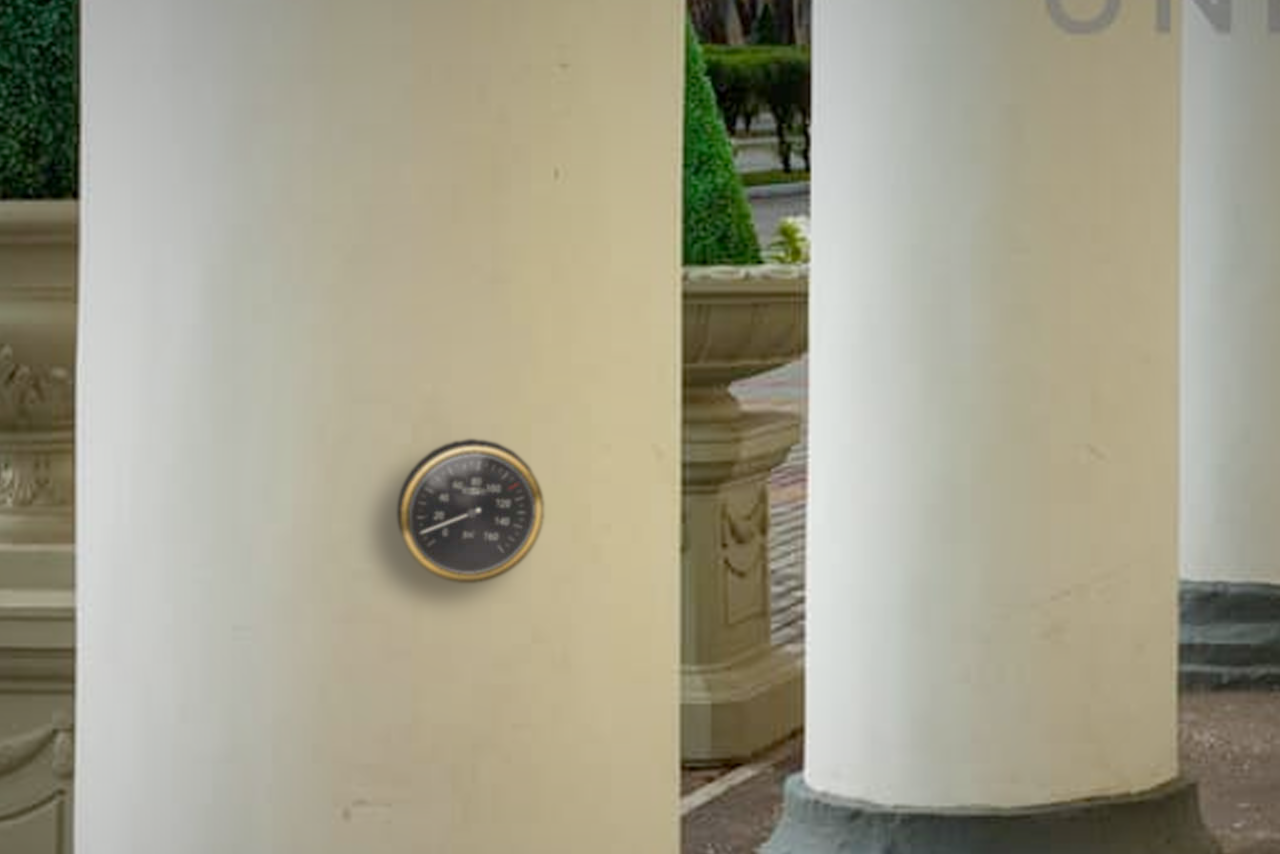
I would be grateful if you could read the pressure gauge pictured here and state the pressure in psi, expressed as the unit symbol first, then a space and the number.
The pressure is psi 10
